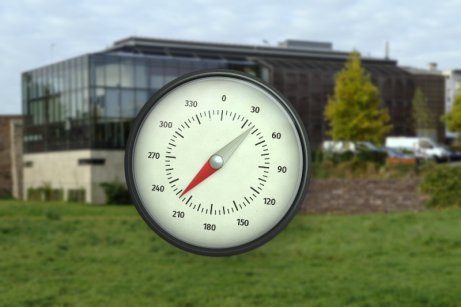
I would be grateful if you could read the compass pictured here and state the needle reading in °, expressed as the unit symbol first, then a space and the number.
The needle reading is ° 220
